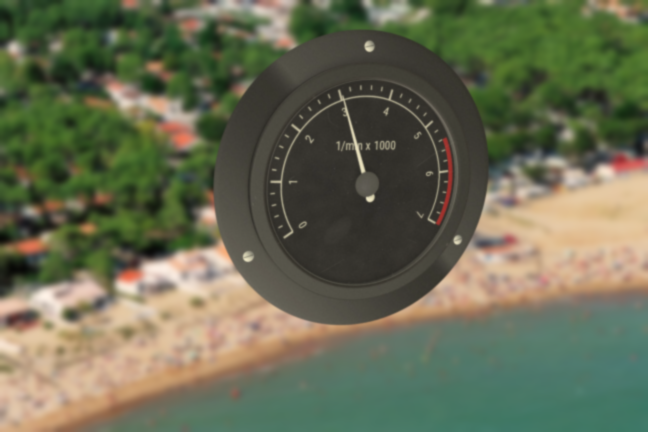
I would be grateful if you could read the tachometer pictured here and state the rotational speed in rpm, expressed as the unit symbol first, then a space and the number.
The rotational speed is rpm 3000
